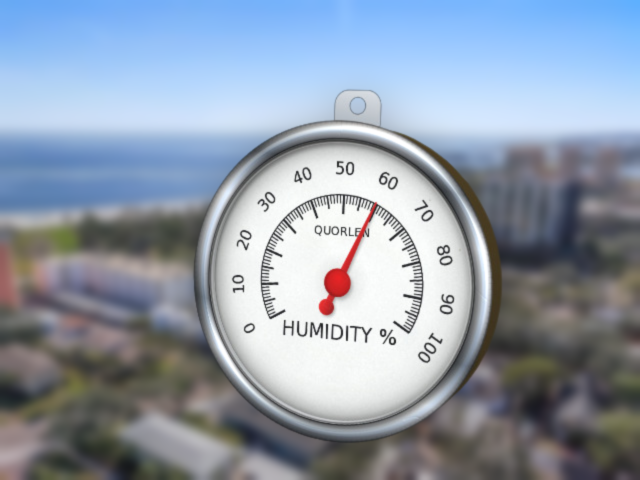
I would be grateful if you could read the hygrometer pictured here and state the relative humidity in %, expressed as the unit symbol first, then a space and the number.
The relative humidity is % 60
